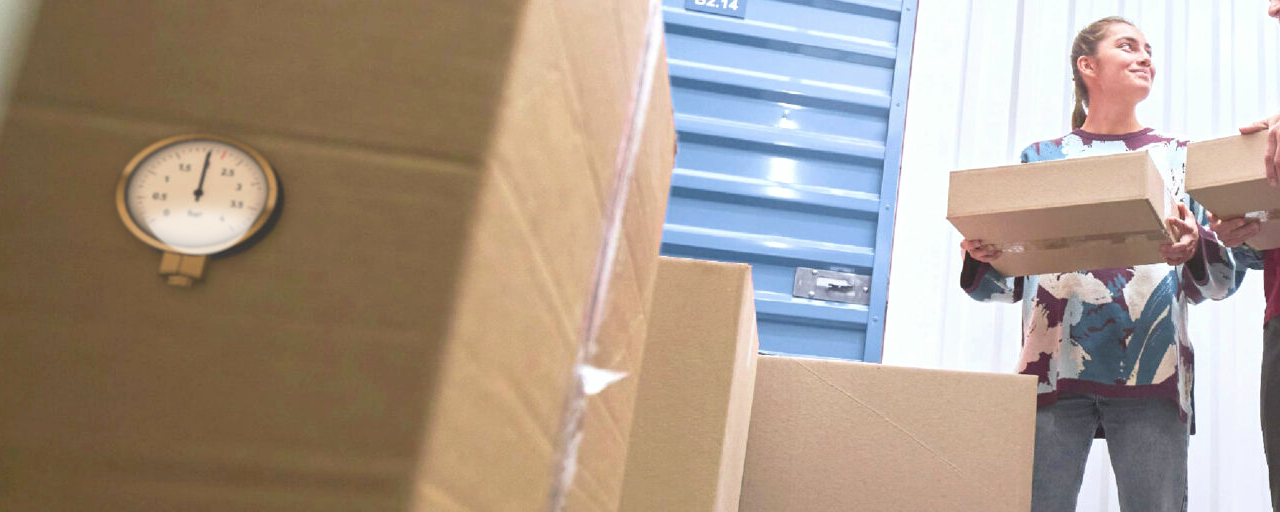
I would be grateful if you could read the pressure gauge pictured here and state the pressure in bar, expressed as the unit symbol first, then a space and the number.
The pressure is bar 2
